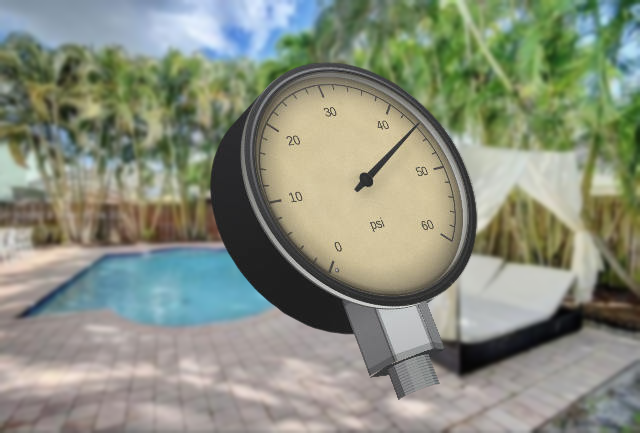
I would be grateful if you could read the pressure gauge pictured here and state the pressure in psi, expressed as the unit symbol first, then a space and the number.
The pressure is psi 44
